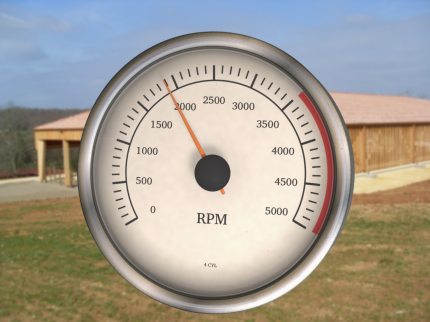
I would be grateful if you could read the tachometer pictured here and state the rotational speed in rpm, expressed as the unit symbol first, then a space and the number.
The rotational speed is rpm 1900
